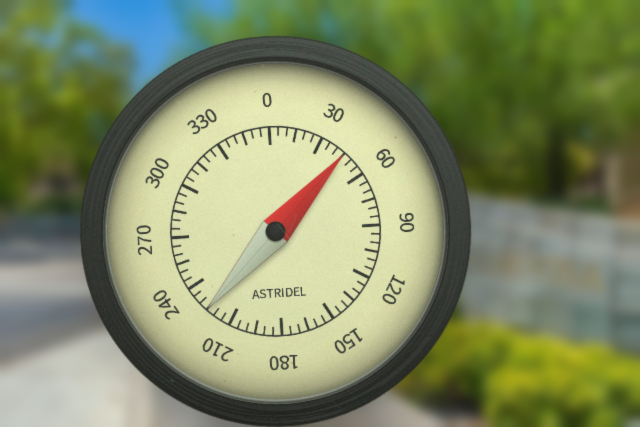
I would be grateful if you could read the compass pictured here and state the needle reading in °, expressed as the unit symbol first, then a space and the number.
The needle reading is ° 45
